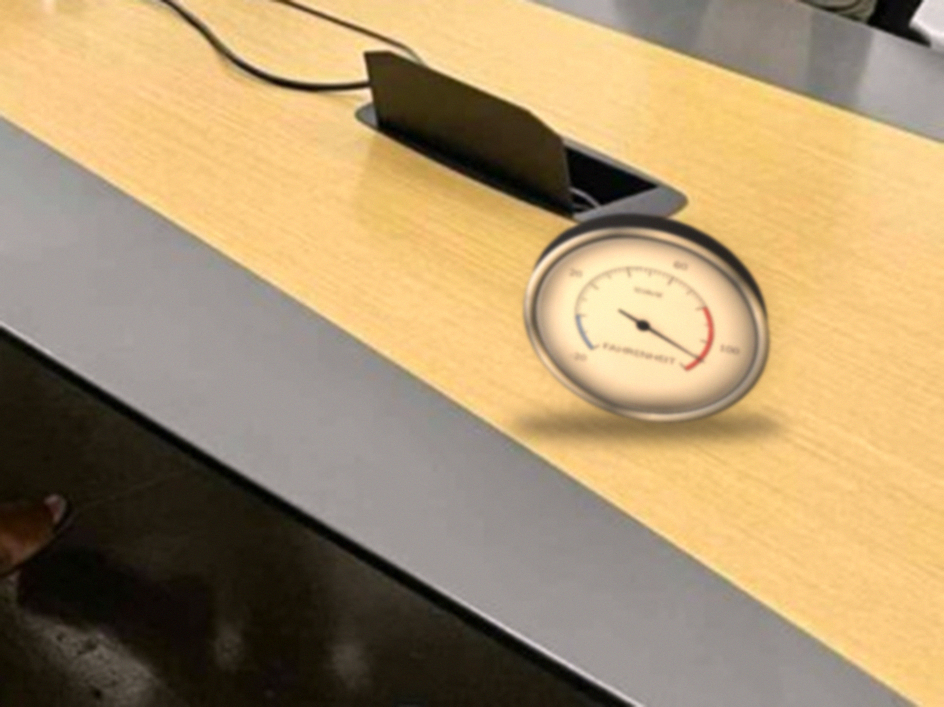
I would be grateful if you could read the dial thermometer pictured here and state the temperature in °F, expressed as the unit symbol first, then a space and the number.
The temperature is °F 110
